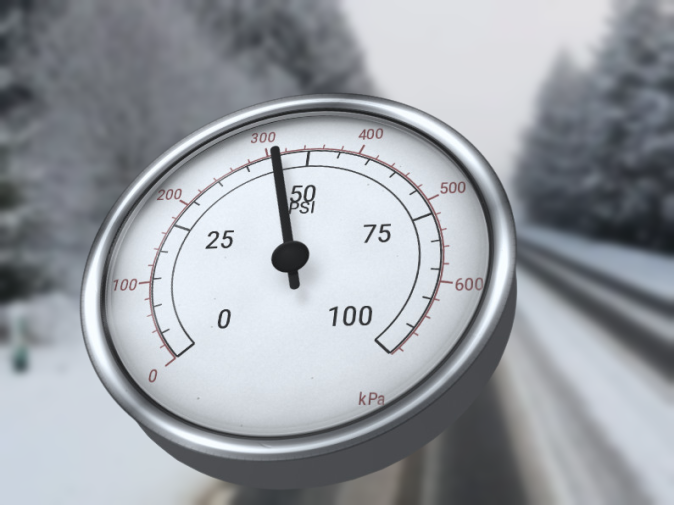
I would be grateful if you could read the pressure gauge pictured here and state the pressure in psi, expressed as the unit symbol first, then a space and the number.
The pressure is psi 45
